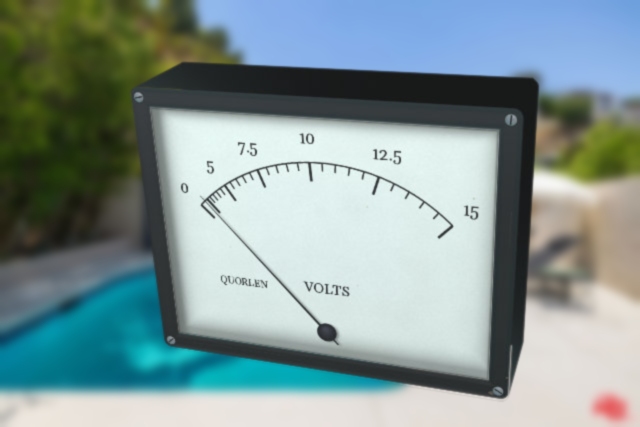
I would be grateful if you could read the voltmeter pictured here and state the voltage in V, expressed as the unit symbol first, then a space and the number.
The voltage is V 2.5
